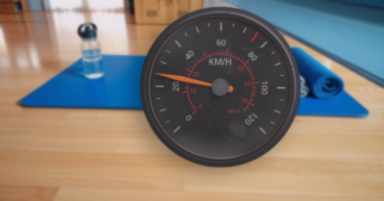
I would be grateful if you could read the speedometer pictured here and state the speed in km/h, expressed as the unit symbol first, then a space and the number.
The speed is km/h 25
